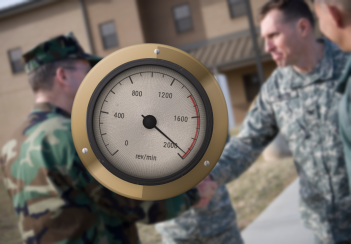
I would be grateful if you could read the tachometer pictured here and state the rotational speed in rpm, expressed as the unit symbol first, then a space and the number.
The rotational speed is rpm 1950
